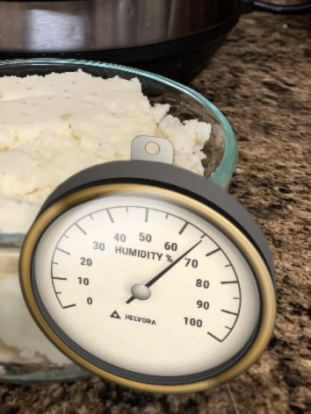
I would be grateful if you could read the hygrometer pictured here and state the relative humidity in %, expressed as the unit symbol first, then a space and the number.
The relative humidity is % 65
